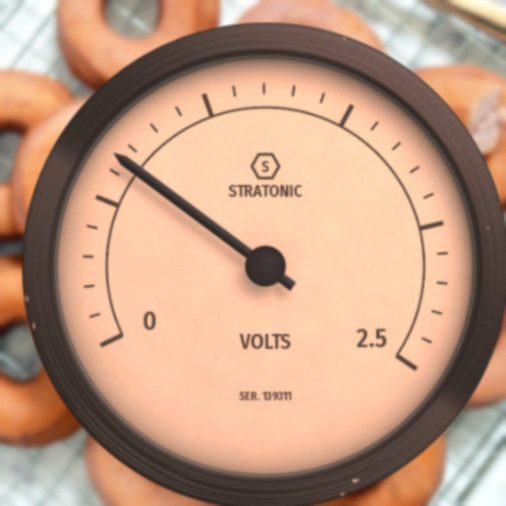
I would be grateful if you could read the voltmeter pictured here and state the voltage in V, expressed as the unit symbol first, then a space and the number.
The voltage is V 0.65
